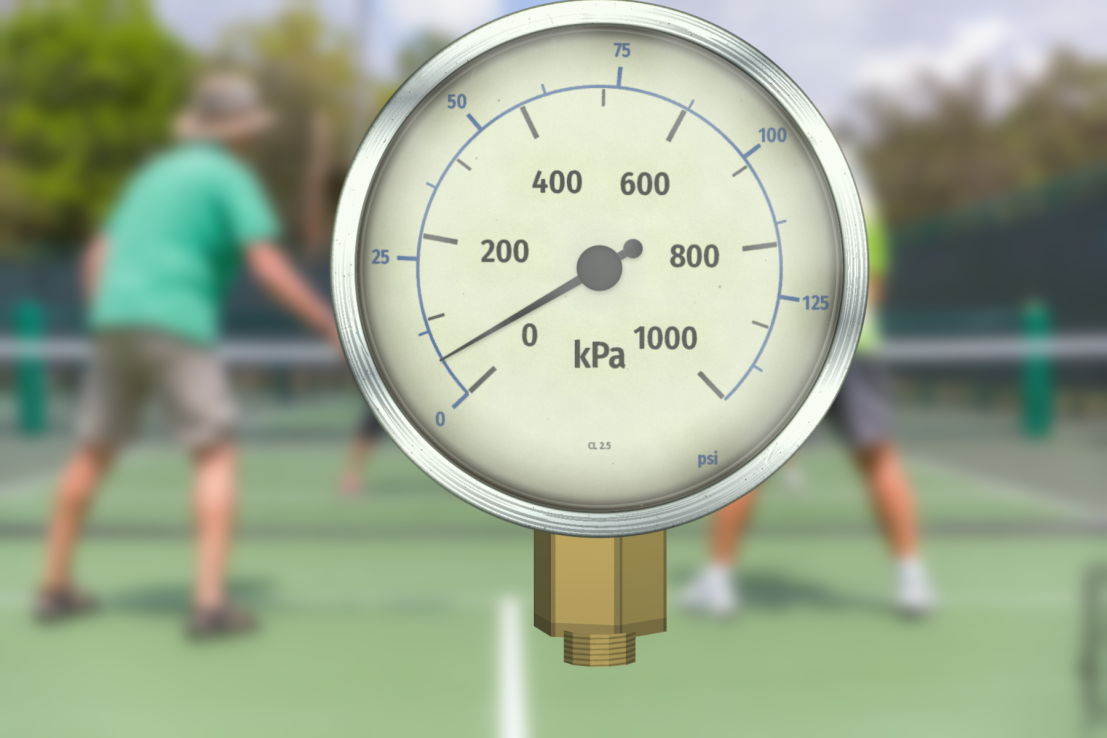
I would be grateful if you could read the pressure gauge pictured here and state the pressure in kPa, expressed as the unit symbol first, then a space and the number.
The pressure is kPa 50
